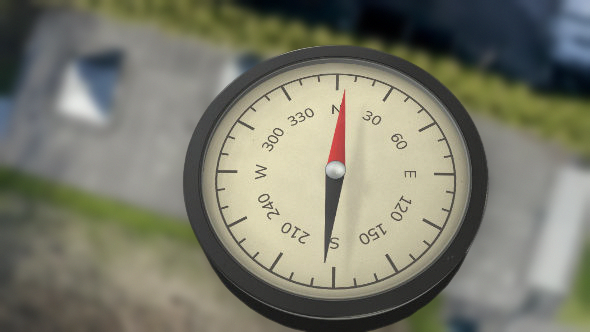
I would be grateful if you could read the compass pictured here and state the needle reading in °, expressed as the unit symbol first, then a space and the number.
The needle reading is ° 5
